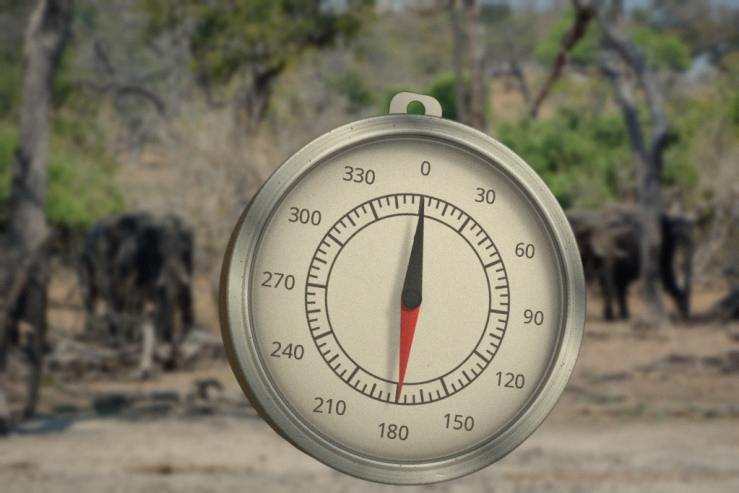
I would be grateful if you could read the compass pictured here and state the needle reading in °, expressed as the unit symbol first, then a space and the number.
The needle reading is ° 180
